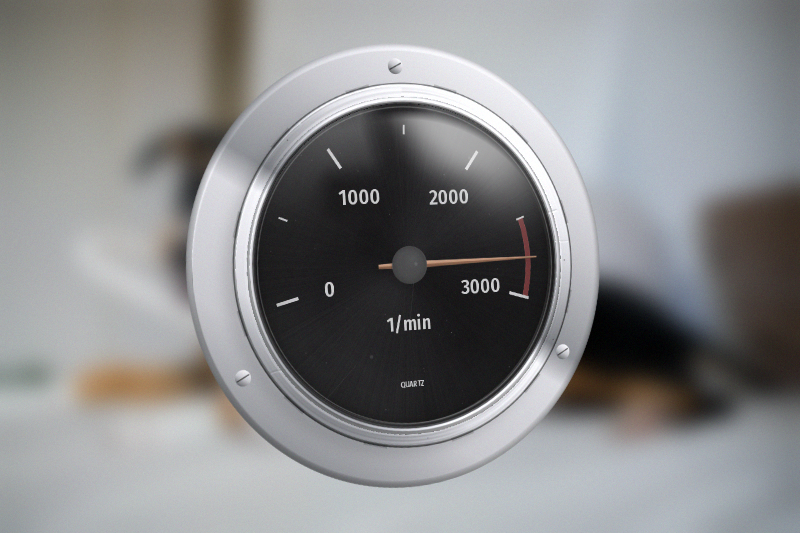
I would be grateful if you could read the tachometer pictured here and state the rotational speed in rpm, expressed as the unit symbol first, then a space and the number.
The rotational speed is rpm 2750
